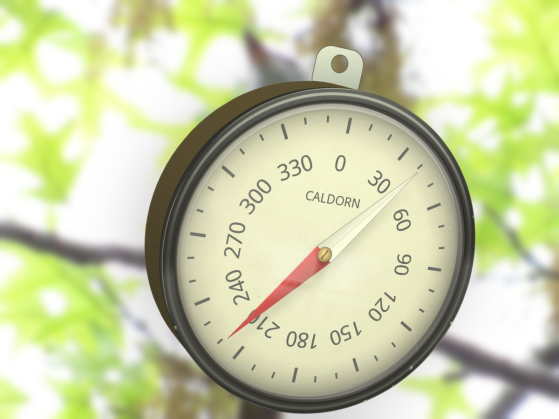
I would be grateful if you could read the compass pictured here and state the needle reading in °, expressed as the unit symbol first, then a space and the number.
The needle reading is ° 220
